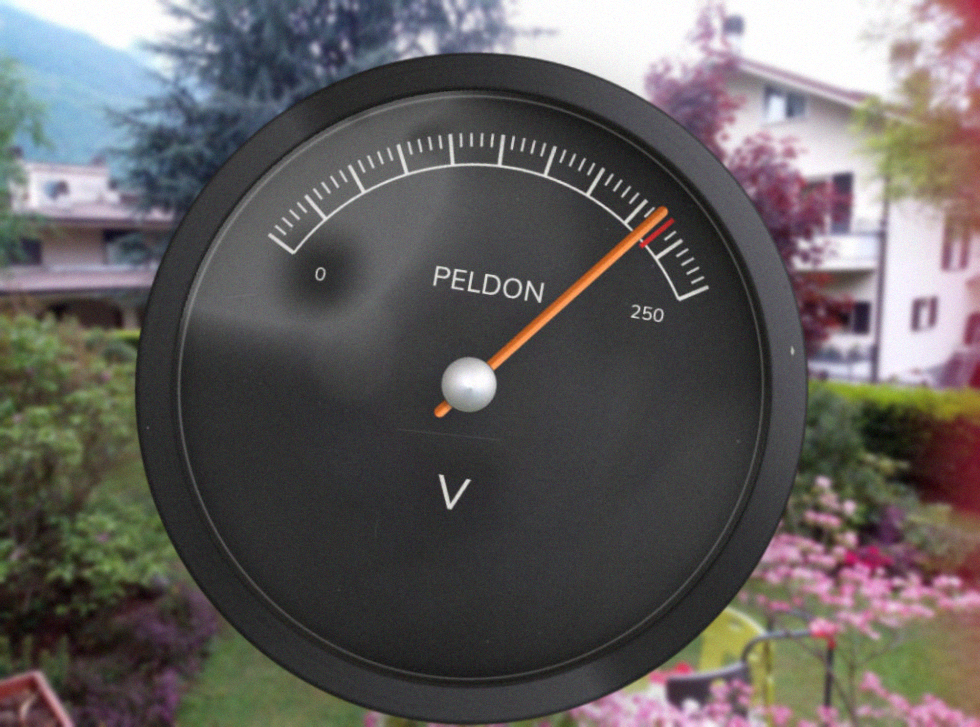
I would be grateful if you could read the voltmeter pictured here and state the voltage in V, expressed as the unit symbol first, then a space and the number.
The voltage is V 210
